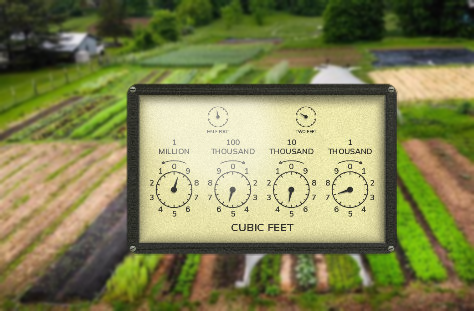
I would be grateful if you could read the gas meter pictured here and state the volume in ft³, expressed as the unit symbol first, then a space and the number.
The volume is ft³ 954700
